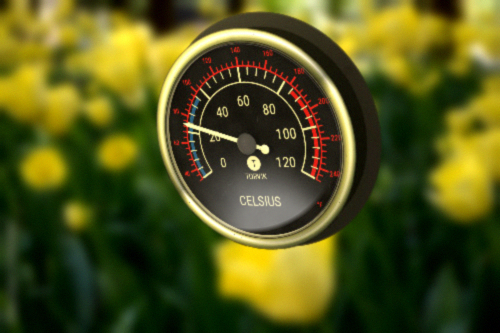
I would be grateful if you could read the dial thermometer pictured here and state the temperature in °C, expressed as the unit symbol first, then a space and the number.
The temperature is °C 24
